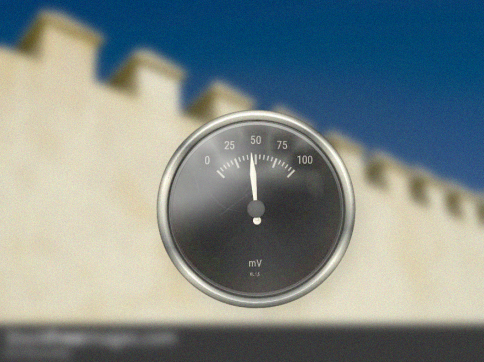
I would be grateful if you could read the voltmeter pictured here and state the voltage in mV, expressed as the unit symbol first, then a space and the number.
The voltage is mV 45
